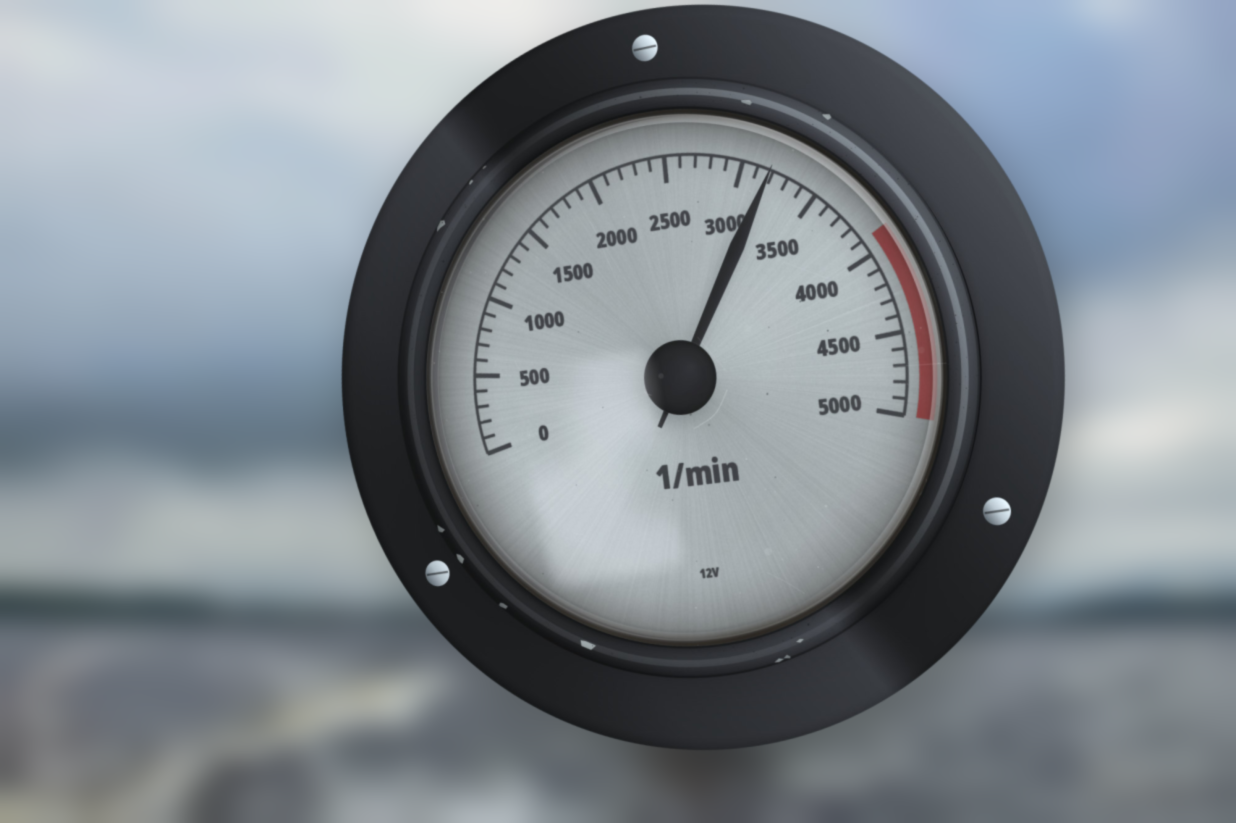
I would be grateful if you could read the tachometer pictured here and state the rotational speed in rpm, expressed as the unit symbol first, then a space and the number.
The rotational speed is rpm 3200
